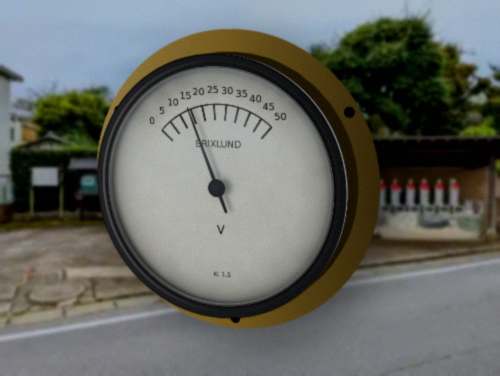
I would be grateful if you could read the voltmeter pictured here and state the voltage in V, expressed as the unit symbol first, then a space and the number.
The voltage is V 15
